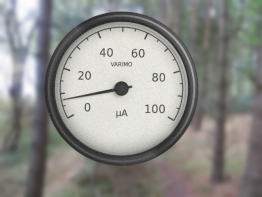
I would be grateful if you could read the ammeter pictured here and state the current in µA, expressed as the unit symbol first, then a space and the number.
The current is µA 7.5
